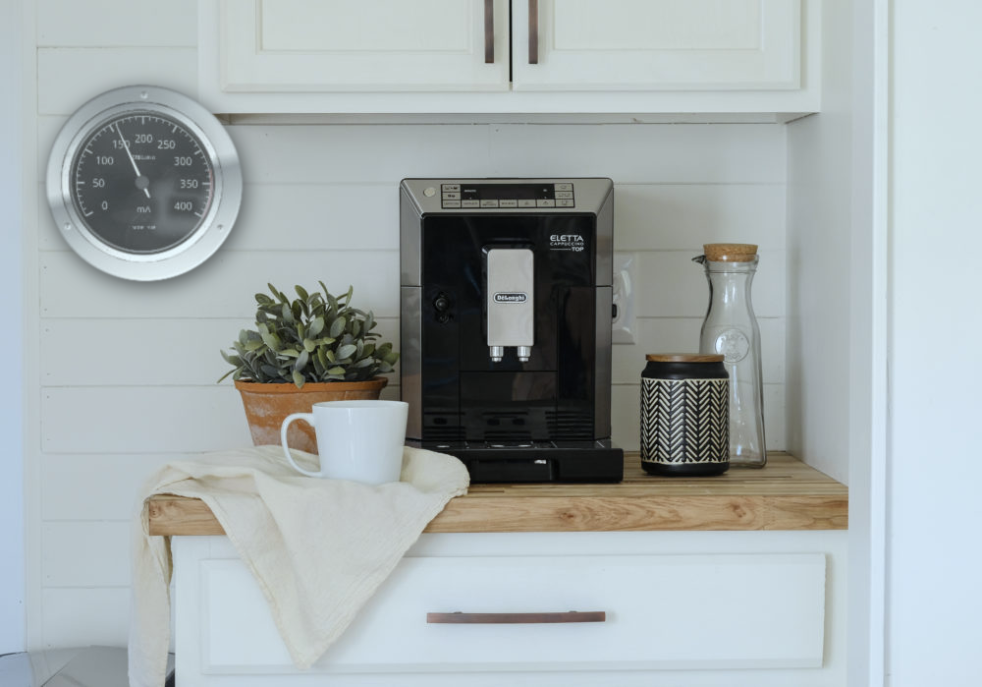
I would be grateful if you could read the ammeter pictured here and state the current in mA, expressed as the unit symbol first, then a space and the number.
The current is mA 160
